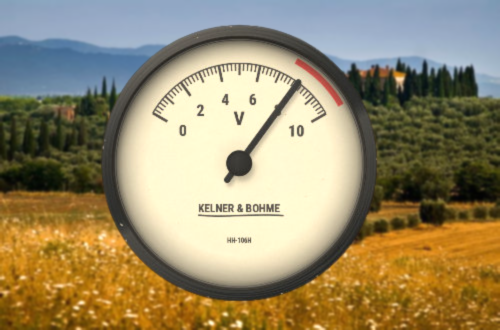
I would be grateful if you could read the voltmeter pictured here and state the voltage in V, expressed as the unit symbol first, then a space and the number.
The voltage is V 8
